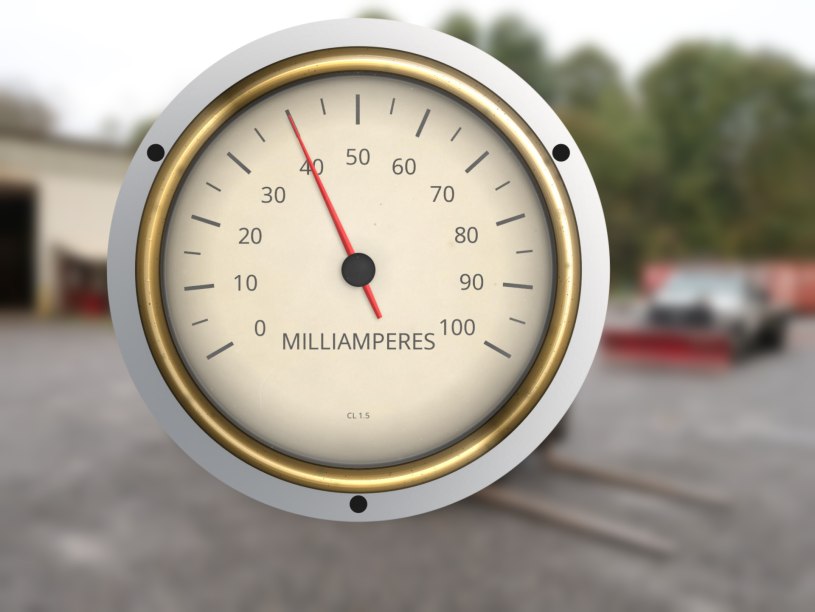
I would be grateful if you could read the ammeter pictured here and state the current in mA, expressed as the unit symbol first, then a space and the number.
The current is mA 40
